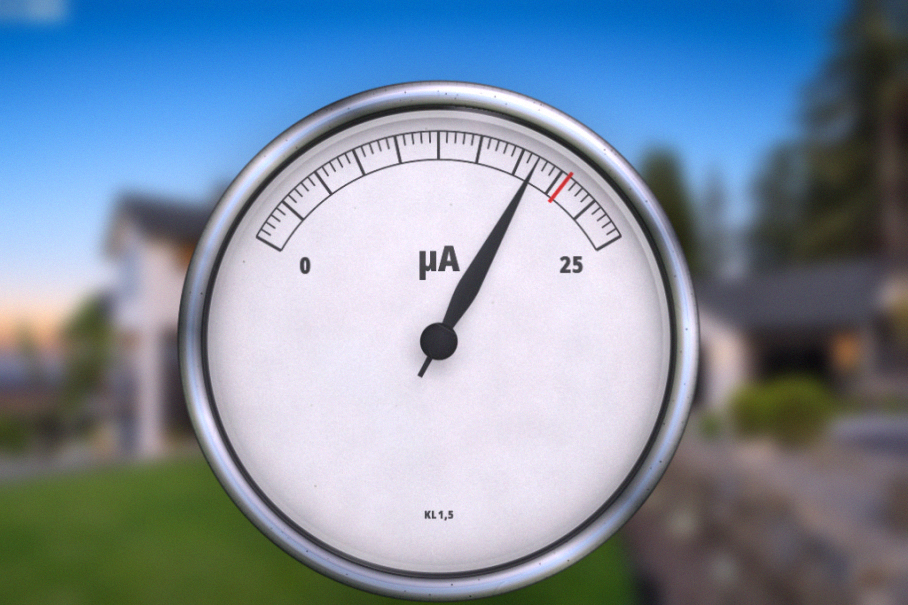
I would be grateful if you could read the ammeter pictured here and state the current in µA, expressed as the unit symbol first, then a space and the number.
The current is µA 18.5
